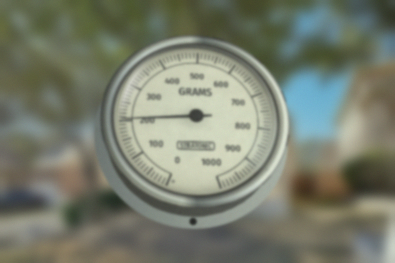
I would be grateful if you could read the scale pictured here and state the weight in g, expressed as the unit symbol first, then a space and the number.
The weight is g 200
